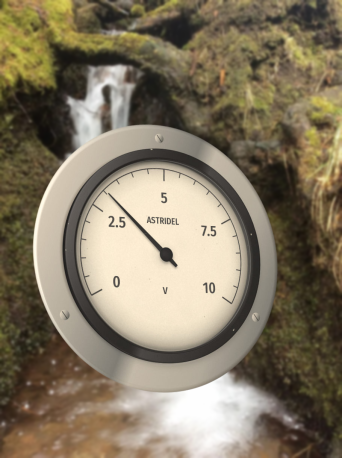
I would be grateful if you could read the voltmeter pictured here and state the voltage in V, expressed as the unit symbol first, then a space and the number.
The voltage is V 3
